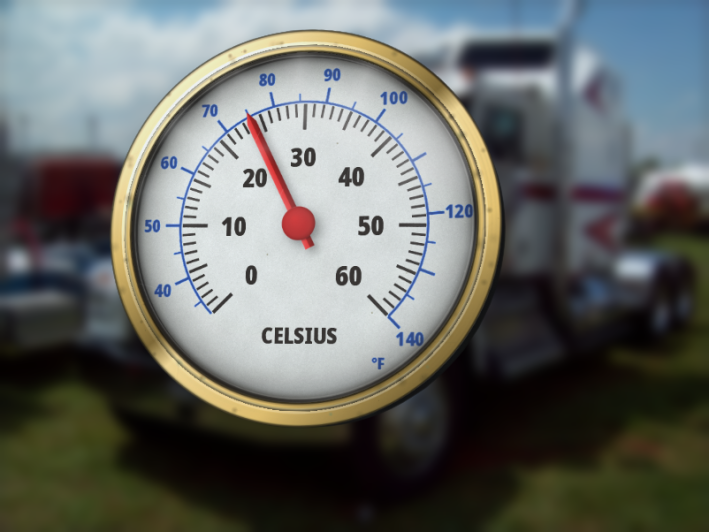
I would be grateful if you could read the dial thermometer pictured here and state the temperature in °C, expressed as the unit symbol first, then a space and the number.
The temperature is °C 24
